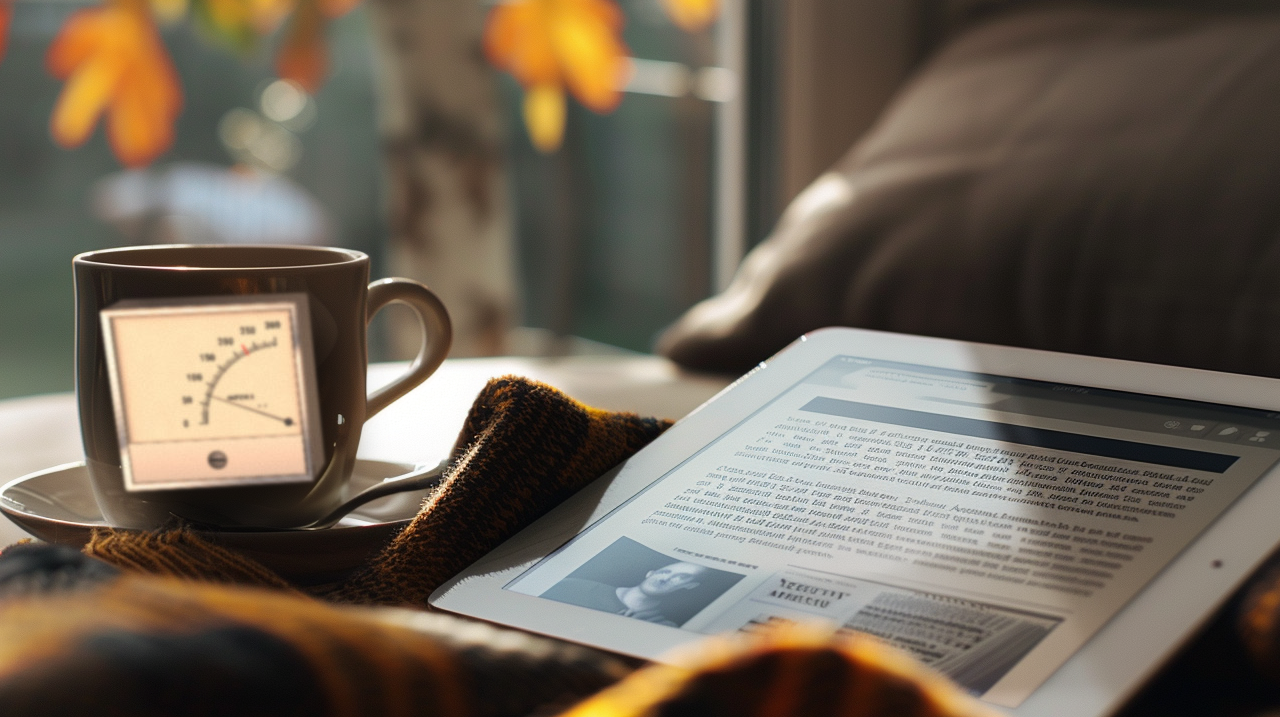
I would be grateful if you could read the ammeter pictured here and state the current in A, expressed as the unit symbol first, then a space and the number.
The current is A 75
